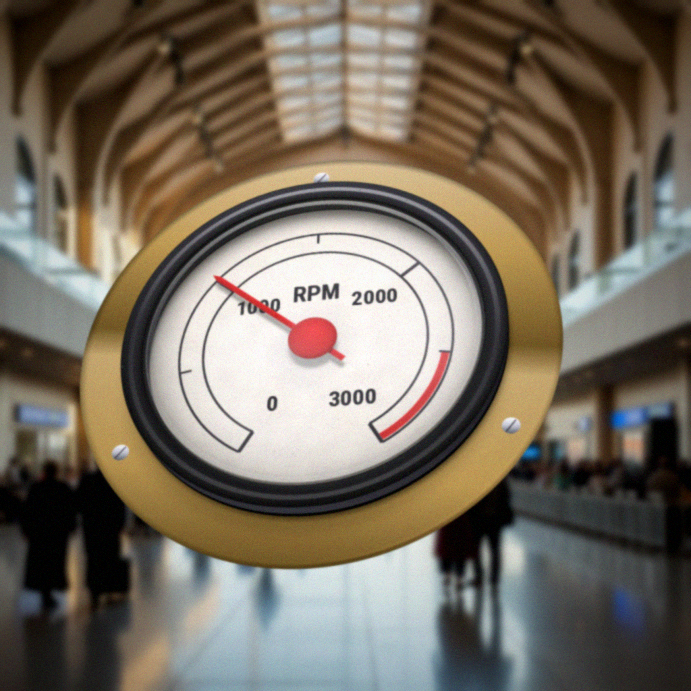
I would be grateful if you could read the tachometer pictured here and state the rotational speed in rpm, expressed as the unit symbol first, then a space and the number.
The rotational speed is rpm 1000
